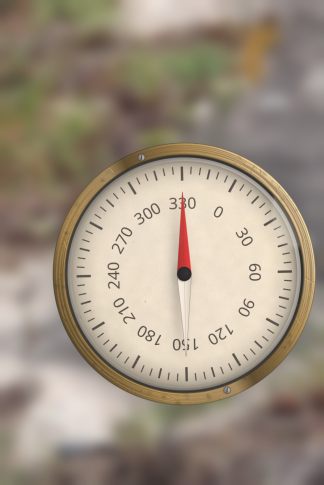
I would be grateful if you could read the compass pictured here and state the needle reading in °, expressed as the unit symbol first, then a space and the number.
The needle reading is ° 330
